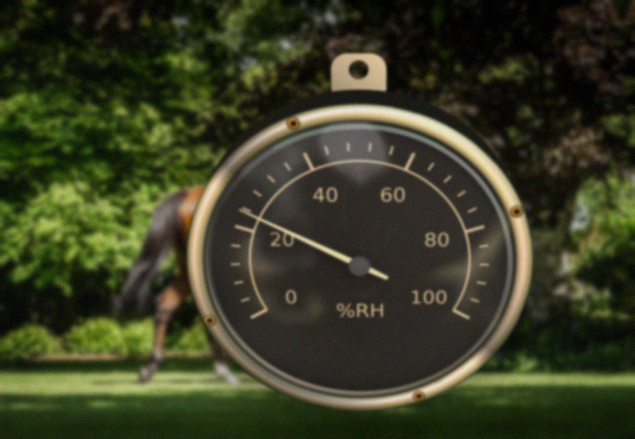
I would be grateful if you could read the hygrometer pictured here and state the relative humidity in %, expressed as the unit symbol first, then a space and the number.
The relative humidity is % 24
